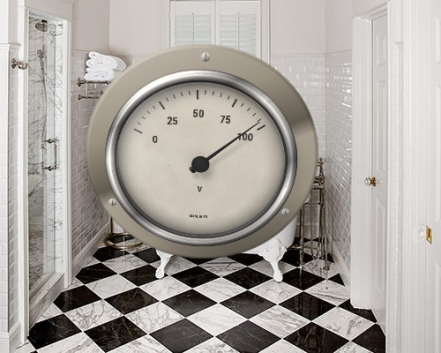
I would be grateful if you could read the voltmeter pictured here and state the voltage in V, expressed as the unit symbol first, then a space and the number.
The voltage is V 95
